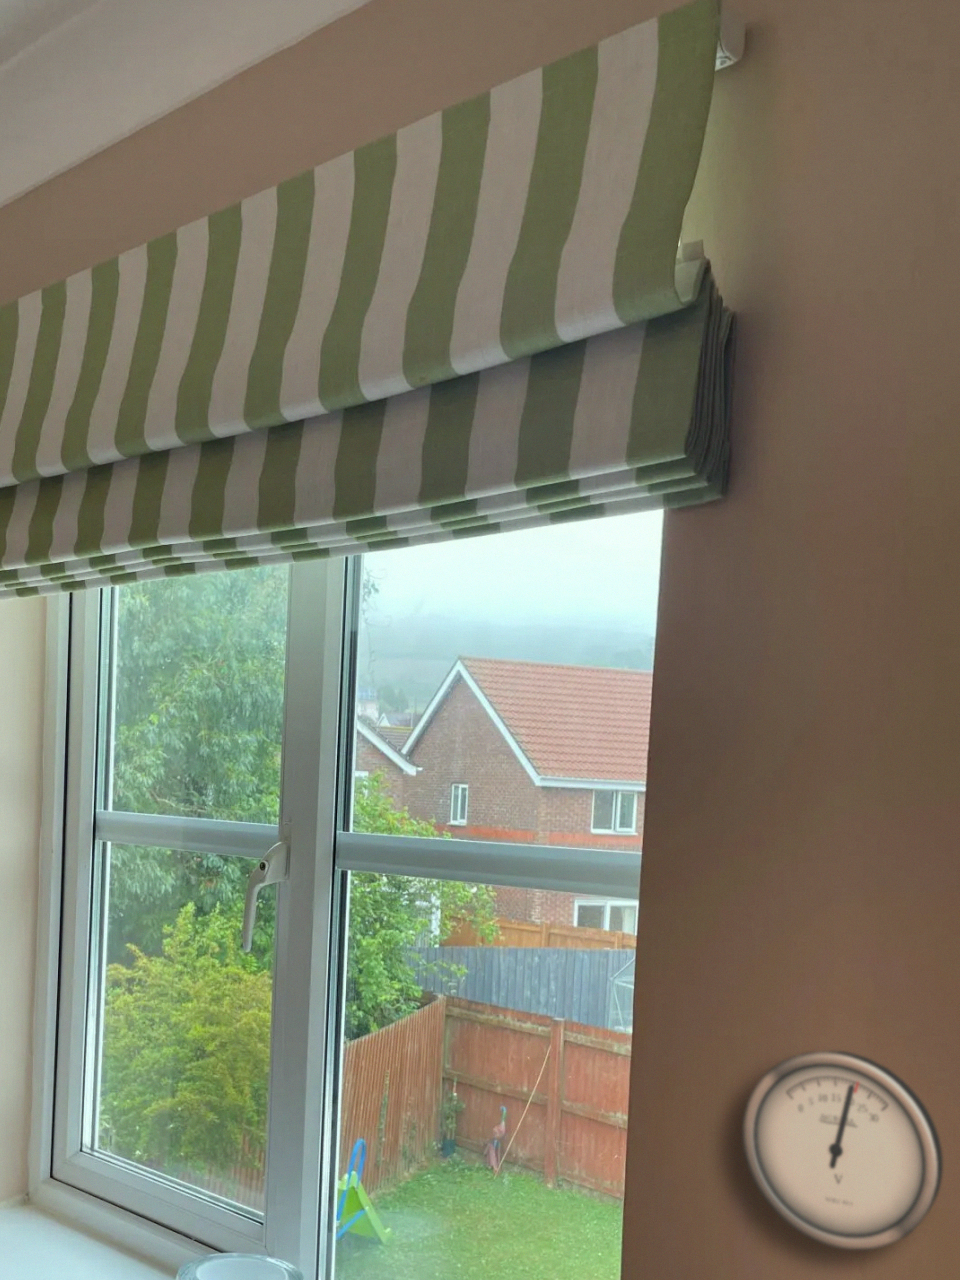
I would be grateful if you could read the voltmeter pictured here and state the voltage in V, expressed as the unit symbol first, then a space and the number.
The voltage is V 20
